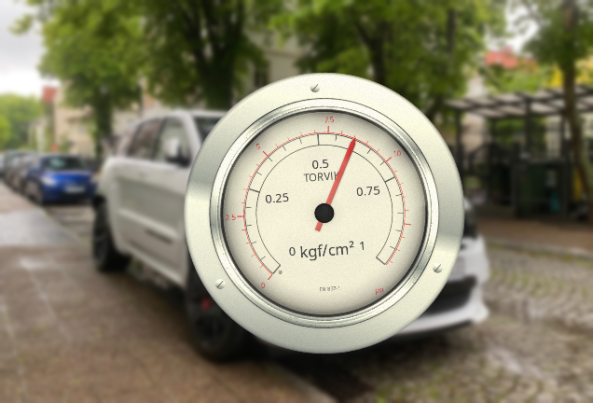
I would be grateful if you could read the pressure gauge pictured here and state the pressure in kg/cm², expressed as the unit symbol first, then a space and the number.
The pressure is kg/cm² 0.6
